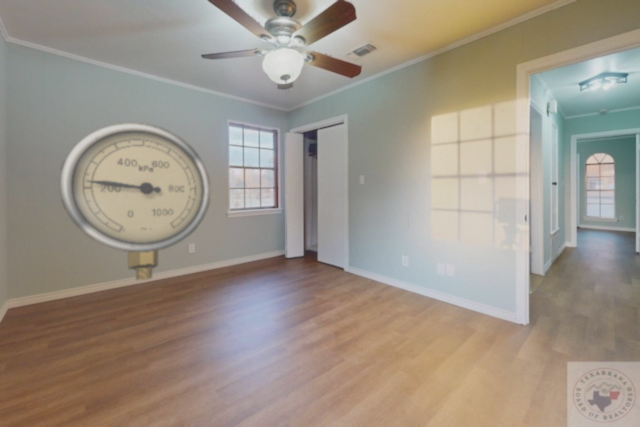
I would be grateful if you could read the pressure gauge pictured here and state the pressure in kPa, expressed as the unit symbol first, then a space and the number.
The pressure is kPa 225
